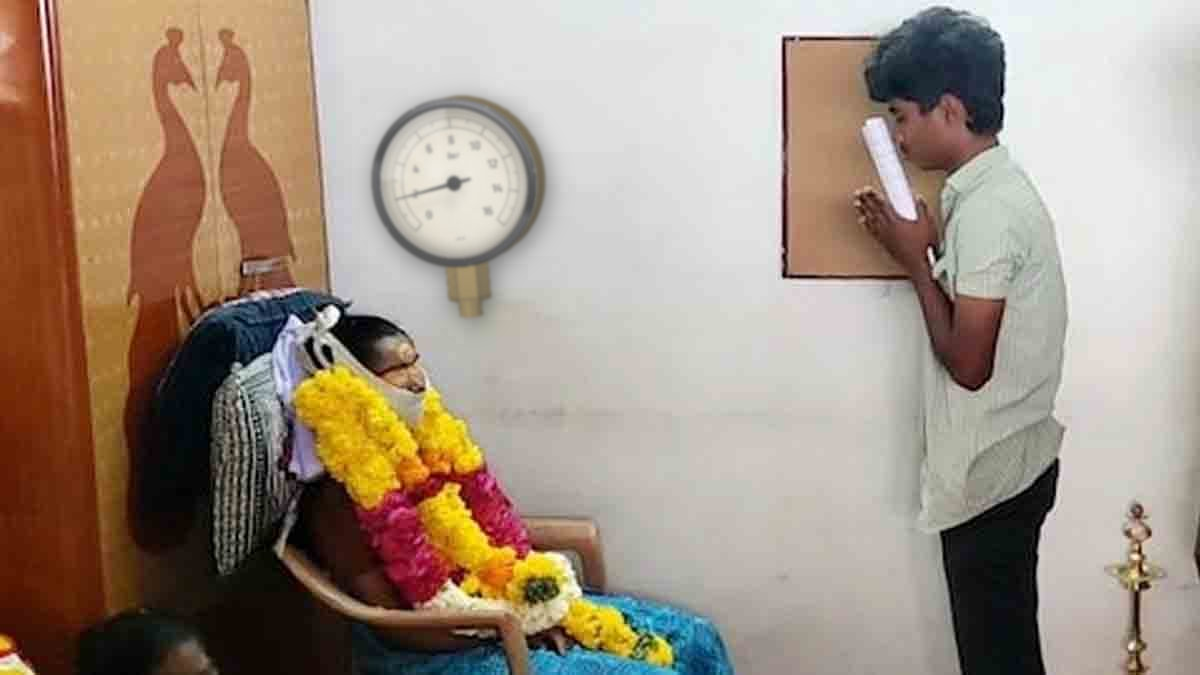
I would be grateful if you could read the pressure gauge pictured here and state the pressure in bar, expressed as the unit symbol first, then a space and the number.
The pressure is bar 2
